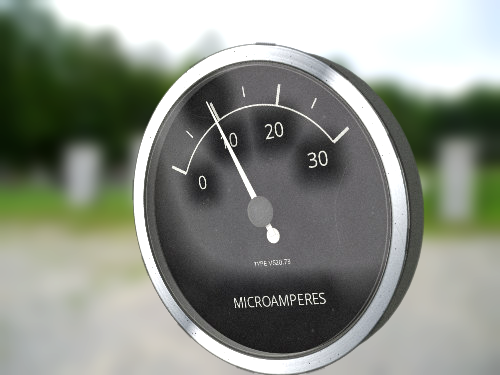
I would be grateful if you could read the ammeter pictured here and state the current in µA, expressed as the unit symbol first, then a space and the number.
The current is µA 10
